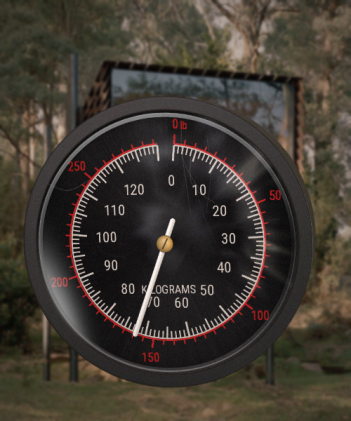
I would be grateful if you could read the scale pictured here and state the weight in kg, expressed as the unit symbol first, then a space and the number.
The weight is kg 72
